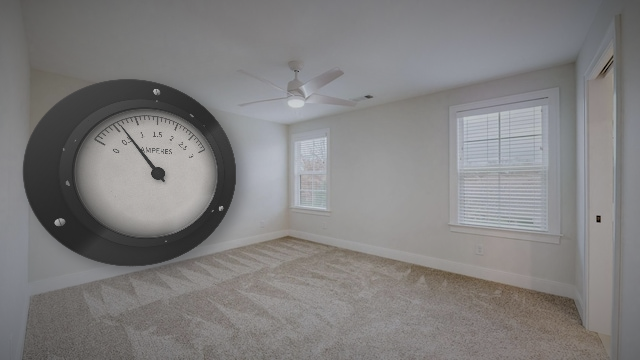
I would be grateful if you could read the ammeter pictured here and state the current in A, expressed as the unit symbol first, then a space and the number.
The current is A 0.6
